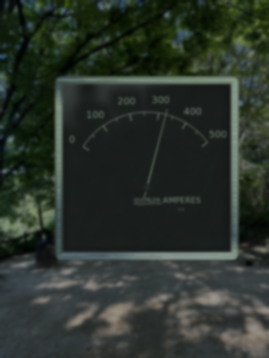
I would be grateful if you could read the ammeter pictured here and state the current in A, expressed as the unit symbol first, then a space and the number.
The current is A 325
